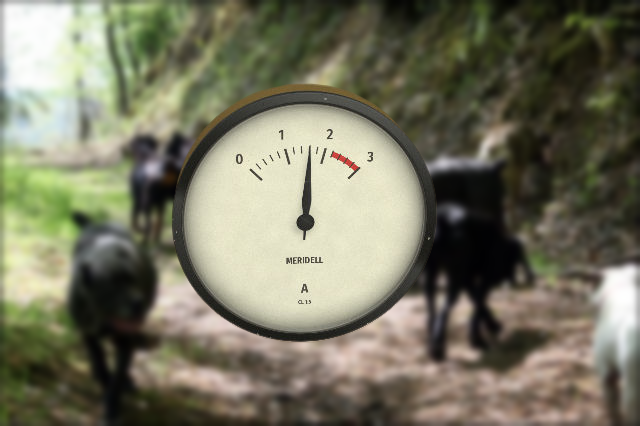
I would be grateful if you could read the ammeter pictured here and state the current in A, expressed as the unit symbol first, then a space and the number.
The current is A 1.6
